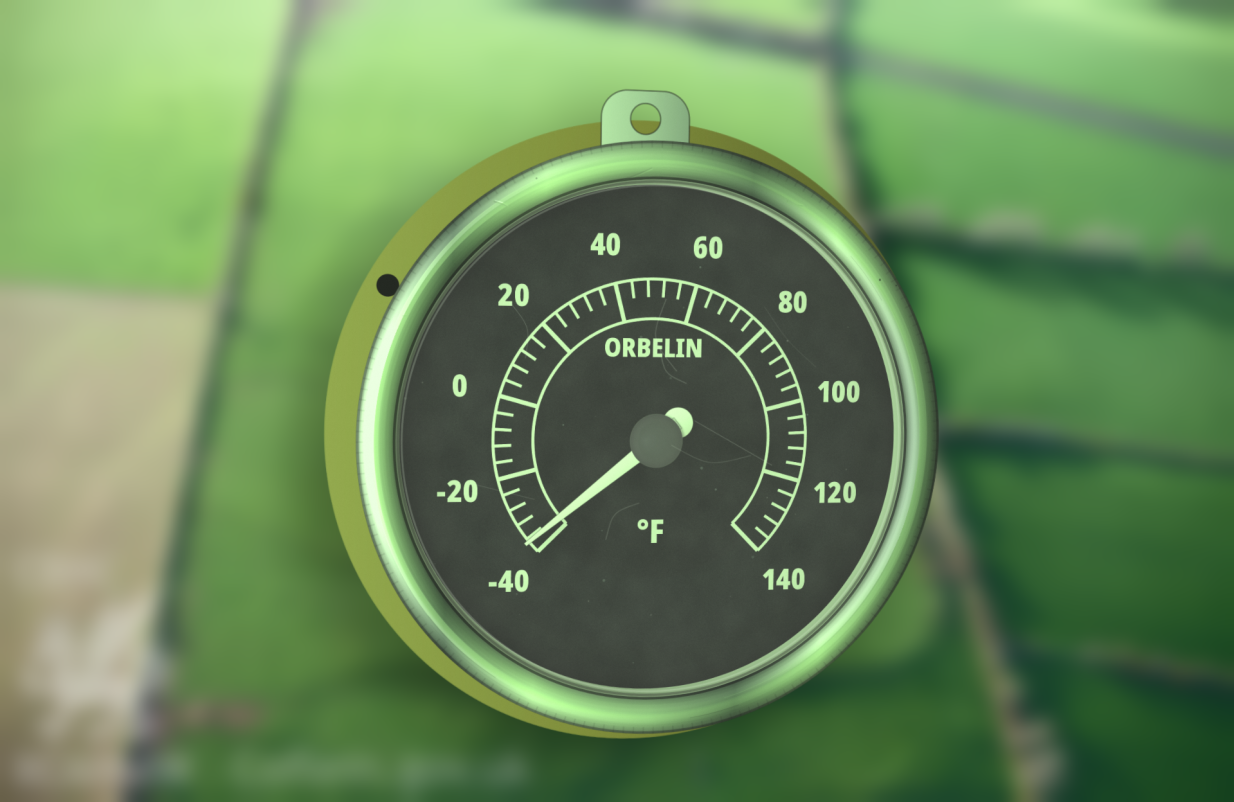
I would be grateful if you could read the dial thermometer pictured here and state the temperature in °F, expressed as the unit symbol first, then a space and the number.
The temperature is °F -36
